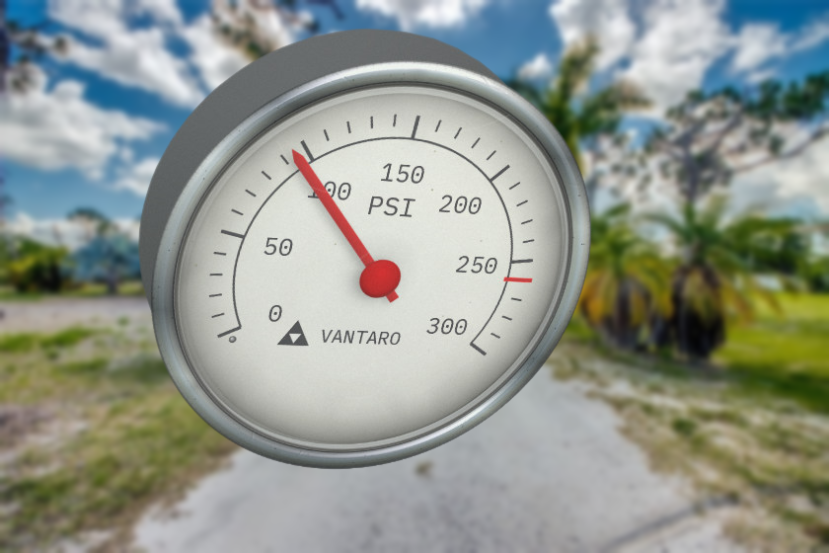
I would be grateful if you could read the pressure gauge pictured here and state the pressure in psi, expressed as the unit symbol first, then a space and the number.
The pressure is psi 95
